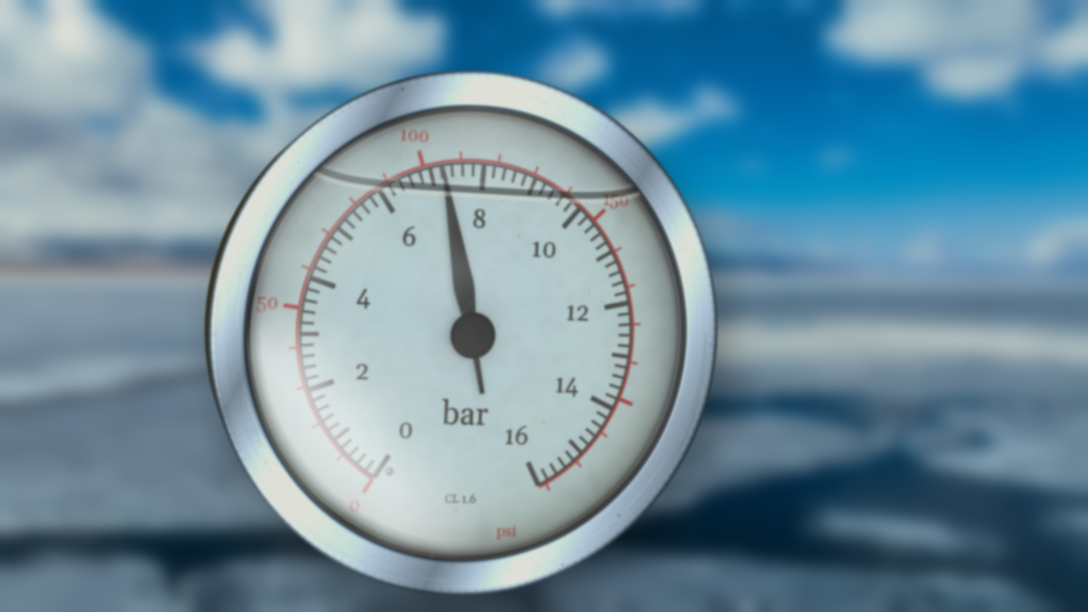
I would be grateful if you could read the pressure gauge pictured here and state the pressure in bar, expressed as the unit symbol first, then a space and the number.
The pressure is bar 7.2
